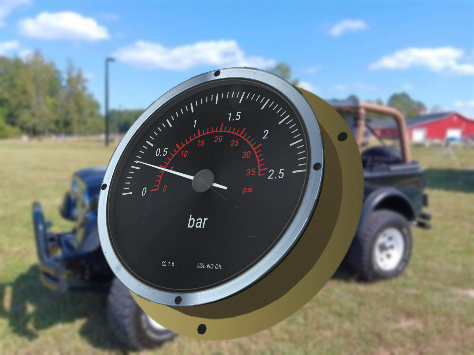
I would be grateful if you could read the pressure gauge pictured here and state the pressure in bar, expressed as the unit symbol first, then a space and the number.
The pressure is bar 0.3
